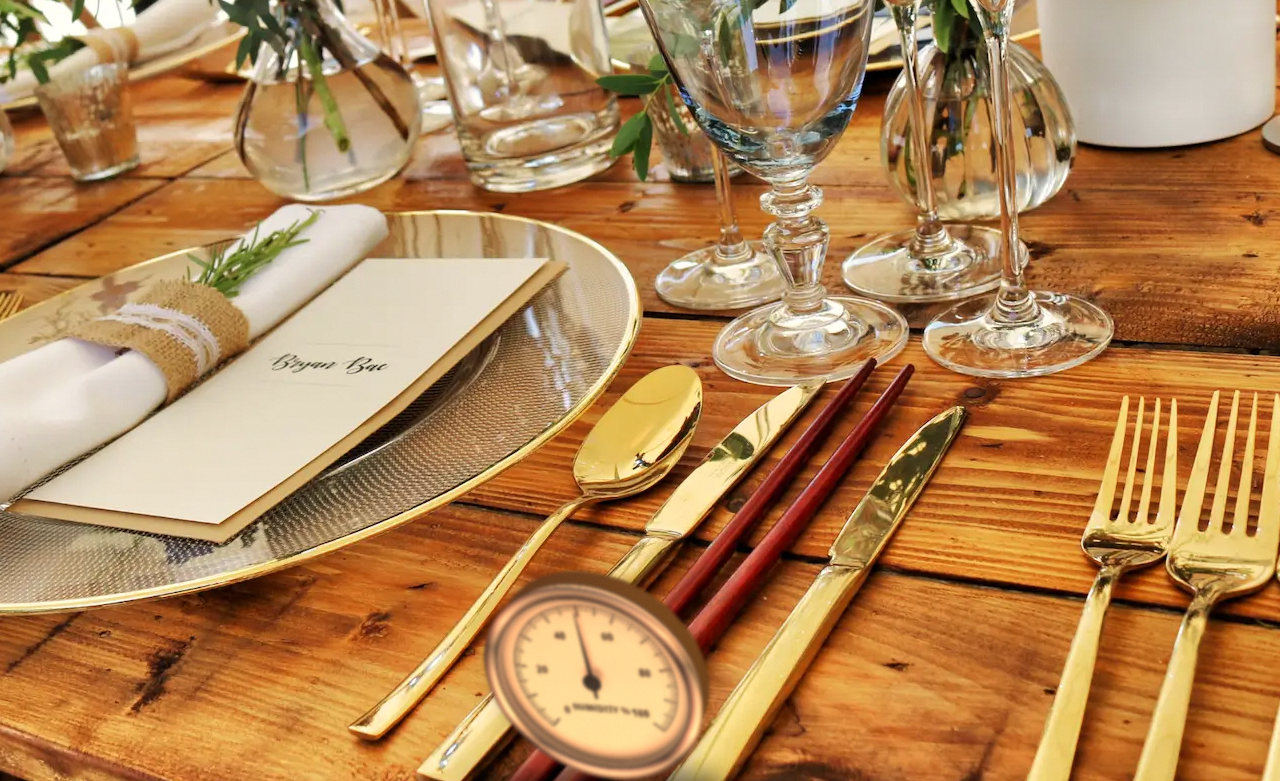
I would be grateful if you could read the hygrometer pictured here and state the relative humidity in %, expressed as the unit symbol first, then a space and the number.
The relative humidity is % 50
